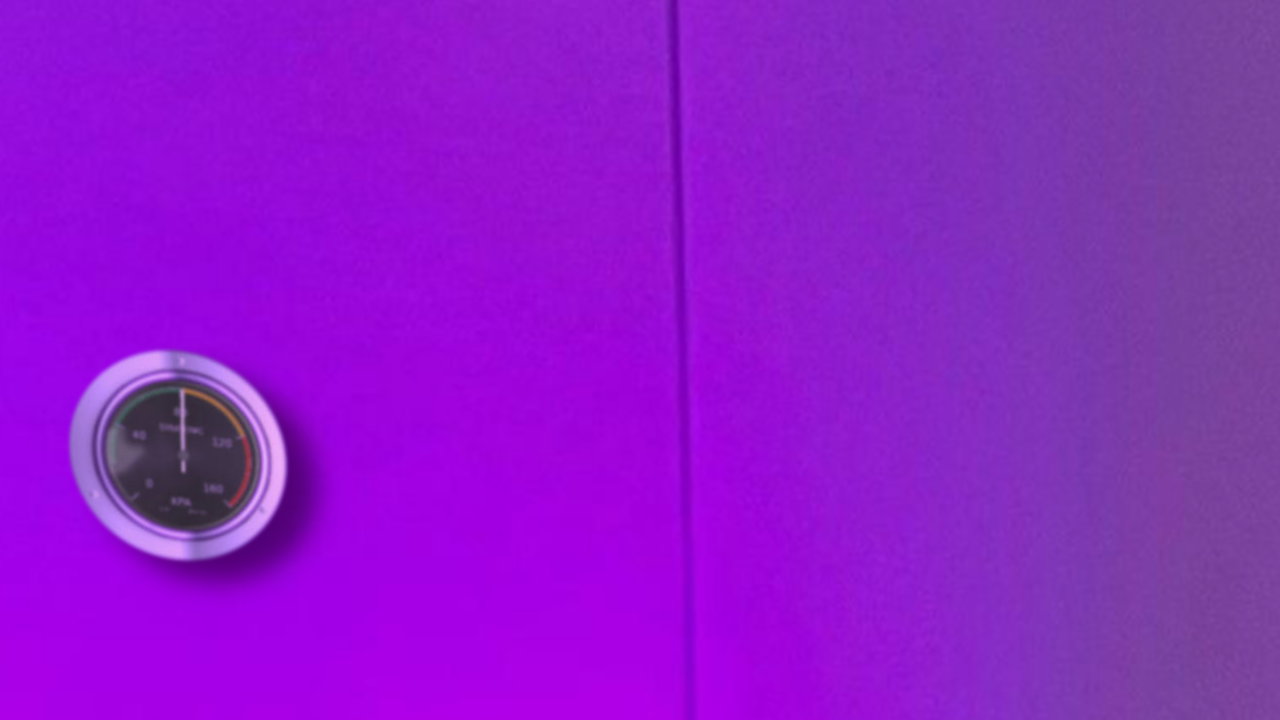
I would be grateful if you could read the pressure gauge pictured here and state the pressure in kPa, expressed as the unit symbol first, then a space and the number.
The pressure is kPa 80
